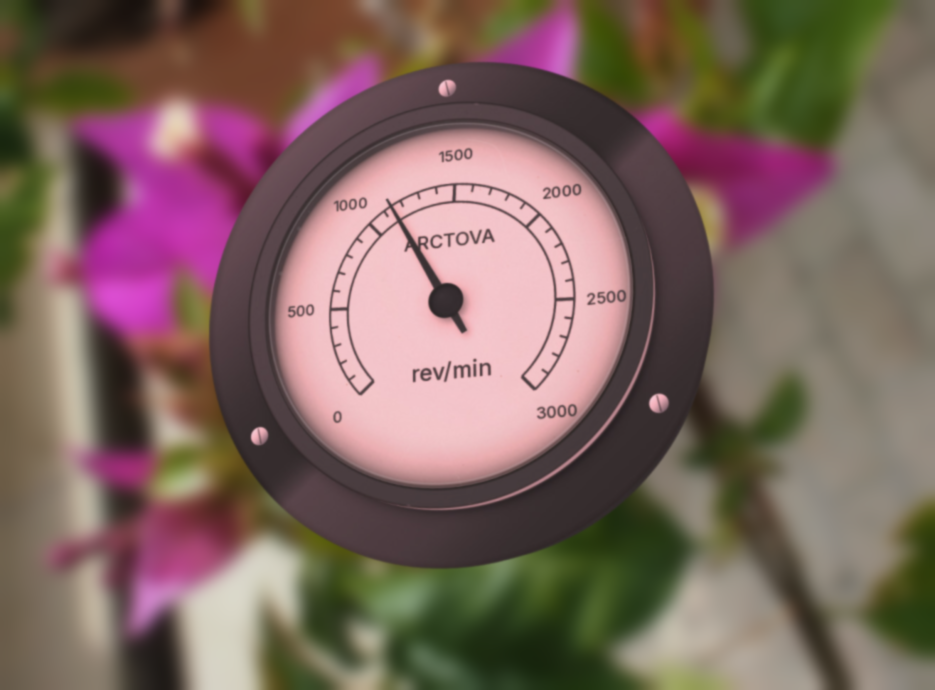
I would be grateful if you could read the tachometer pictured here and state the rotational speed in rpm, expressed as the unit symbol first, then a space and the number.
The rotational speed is rpm 1150
